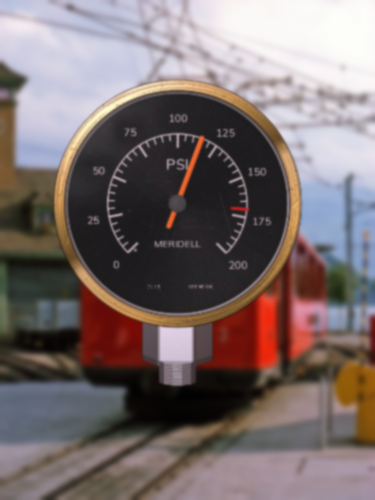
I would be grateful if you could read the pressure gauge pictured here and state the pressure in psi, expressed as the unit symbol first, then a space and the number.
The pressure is psi 115
